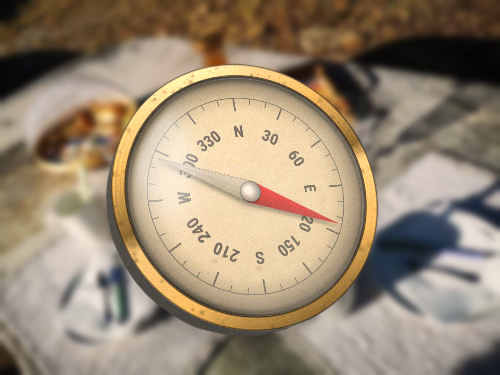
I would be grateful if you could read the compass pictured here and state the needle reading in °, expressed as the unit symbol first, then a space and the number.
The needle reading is ° 115
